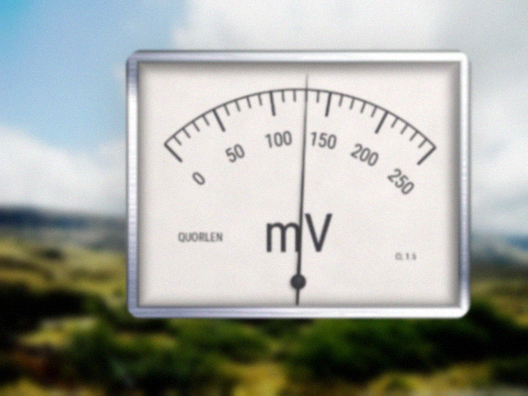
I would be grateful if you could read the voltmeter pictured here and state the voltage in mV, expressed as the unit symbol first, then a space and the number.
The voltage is mV 130
